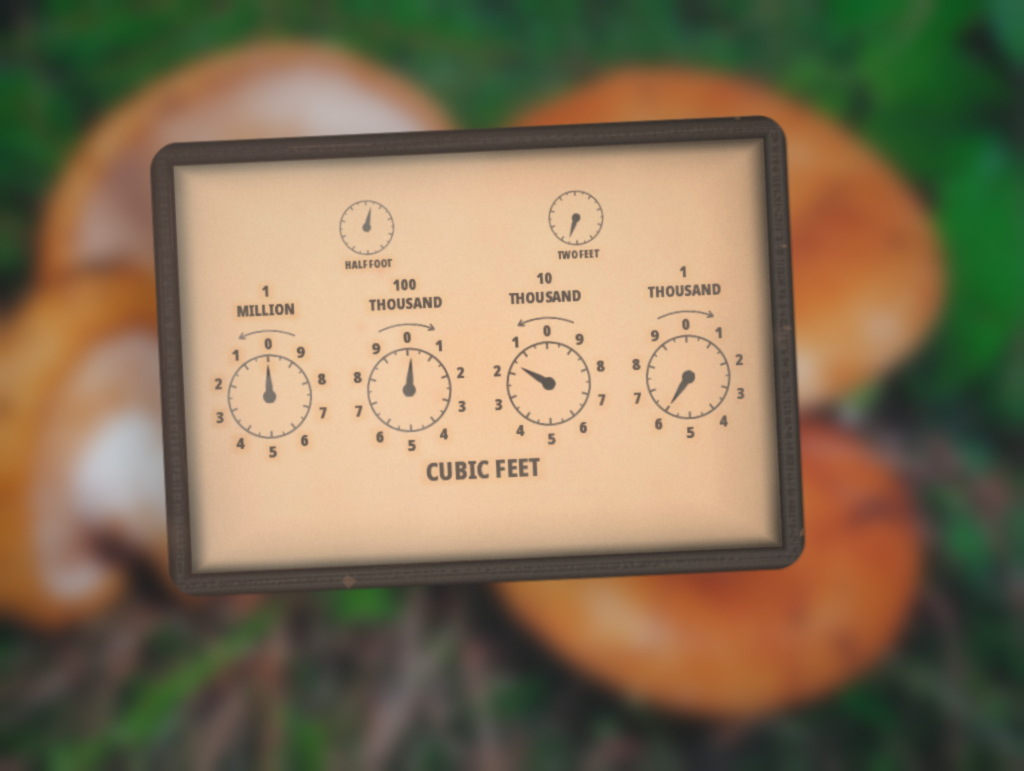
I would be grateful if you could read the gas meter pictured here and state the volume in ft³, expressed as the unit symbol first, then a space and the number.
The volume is ft³ 1600
